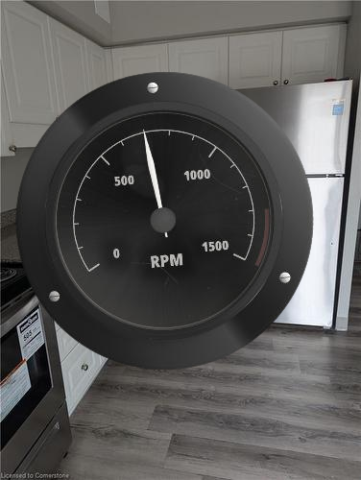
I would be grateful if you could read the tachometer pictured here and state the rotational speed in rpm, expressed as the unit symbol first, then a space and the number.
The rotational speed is rpm 700
